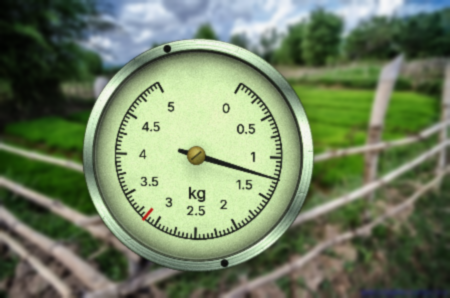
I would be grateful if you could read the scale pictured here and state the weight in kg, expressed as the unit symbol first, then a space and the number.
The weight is kg 1.25
